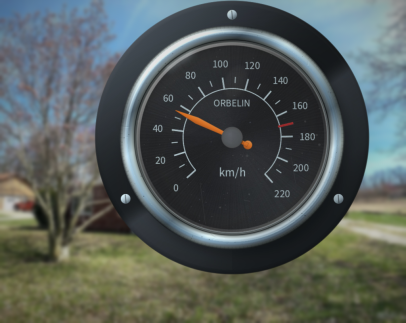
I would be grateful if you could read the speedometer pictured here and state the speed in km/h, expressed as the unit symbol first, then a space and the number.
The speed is km/h 55
